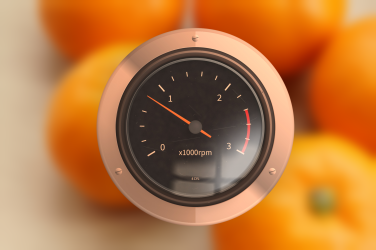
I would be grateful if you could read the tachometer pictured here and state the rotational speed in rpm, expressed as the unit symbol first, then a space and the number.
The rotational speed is rpm 800
